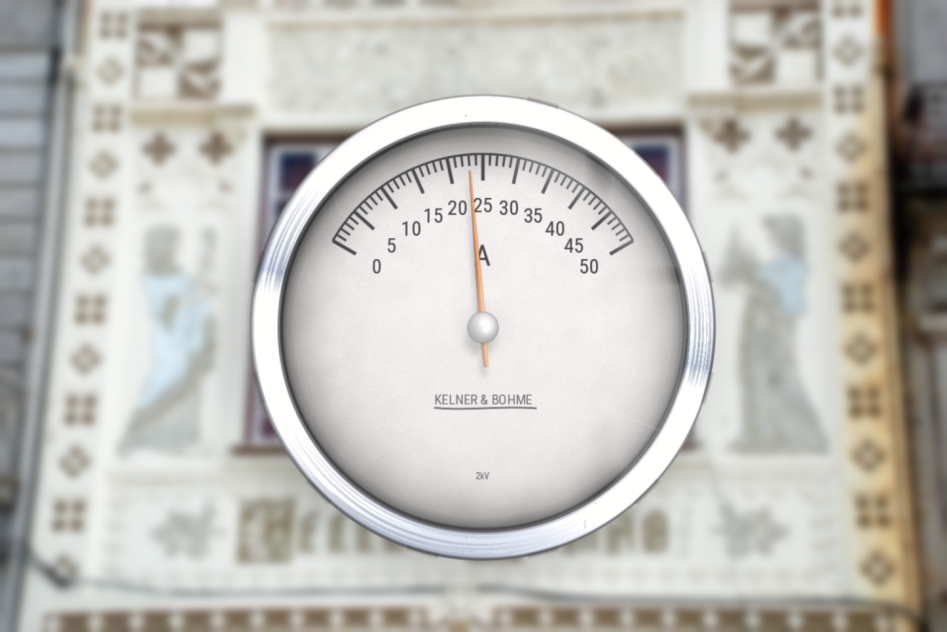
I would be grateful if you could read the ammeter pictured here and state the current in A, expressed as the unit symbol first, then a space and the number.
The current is A 23
